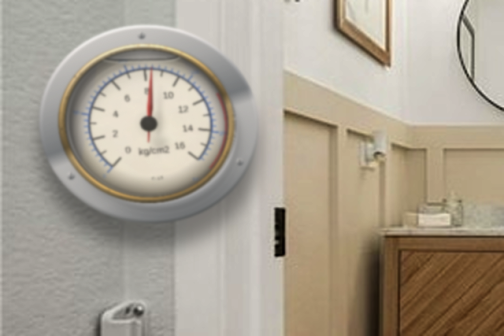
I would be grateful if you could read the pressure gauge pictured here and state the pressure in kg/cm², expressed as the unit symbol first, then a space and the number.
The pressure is kg/cm² 8.5
